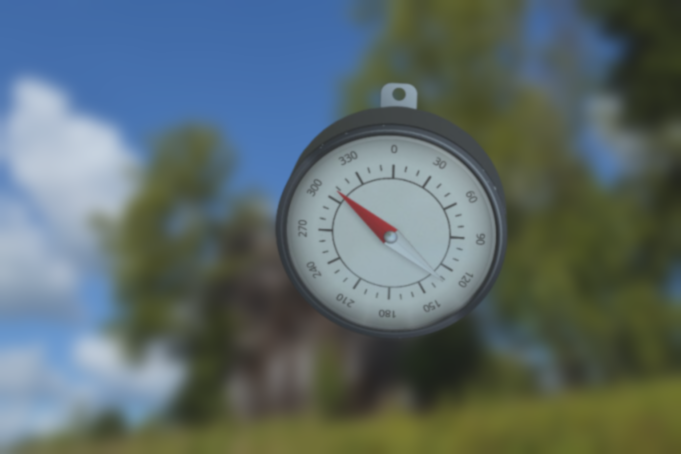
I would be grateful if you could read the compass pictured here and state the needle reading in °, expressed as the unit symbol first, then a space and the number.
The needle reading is ° 310
